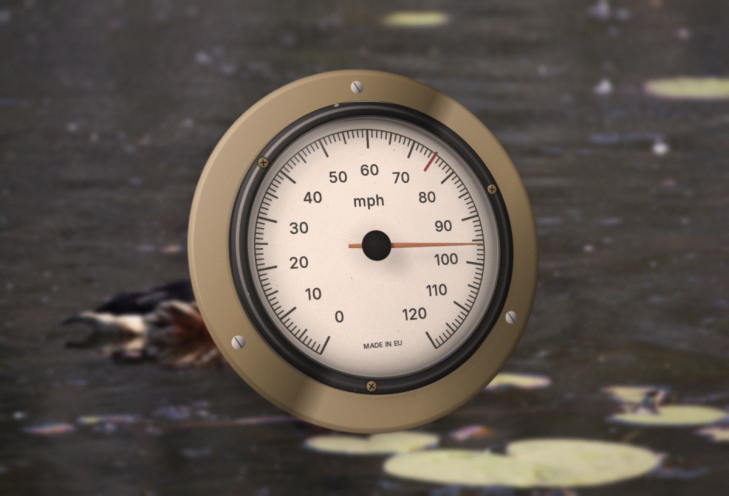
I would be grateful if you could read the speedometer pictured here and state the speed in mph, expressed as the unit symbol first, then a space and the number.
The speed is mph 96
